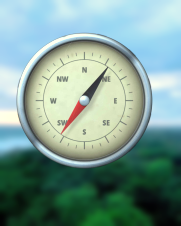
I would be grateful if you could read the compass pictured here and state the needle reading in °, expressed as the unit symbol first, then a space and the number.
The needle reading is ° 215
